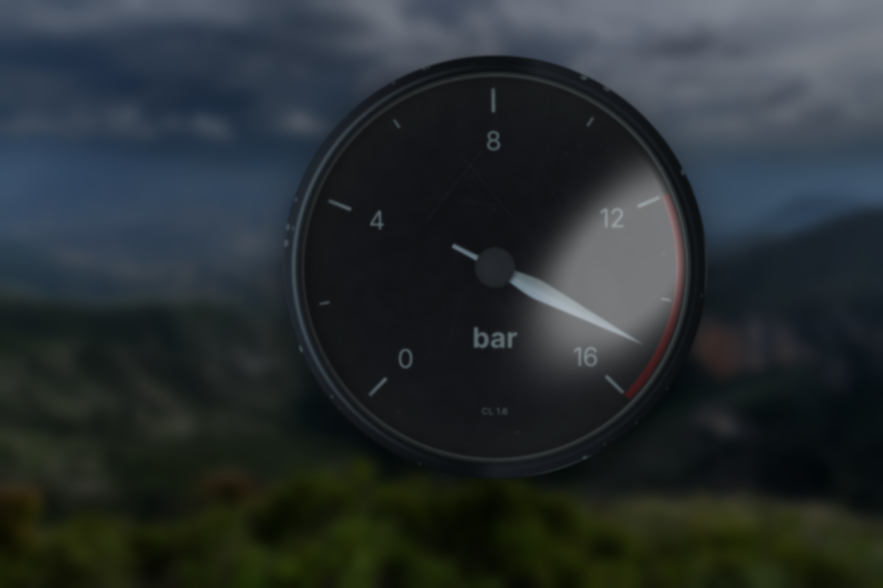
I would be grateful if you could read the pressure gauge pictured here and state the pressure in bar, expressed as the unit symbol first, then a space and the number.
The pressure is bar 15
